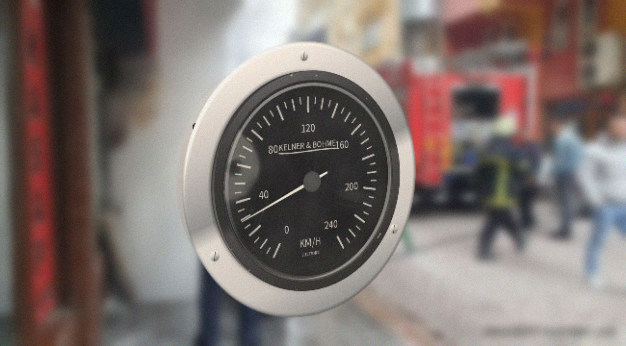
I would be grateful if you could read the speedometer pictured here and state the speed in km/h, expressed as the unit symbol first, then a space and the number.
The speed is km/h 30
